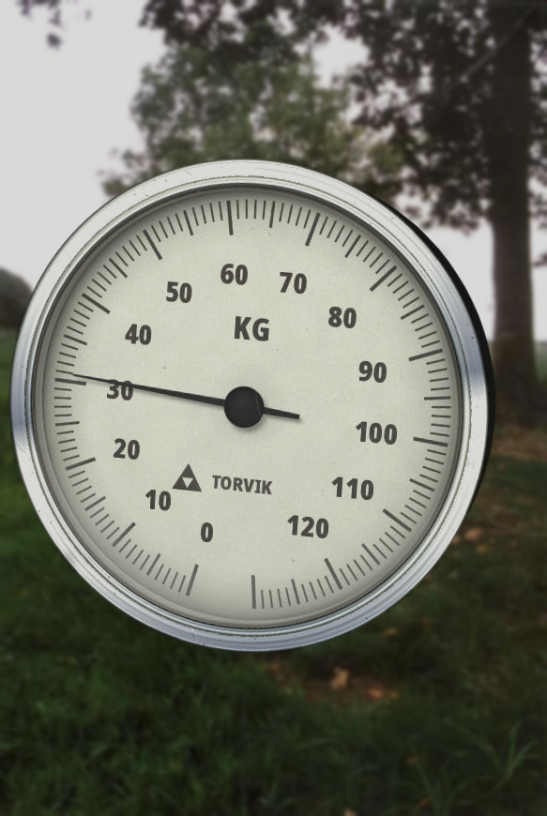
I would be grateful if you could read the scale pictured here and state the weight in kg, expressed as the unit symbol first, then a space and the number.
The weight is kg 31
